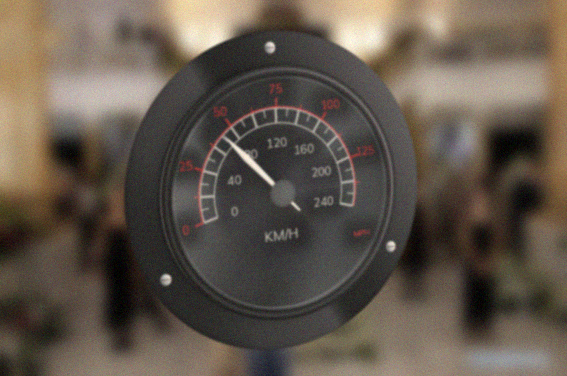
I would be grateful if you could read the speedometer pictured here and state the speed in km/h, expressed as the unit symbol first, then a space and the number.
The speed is km/h 70
